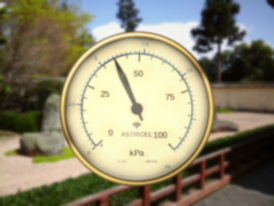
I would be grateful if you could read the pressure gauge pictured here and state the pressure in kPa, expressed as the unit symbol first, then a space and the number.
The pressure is kPa 40
